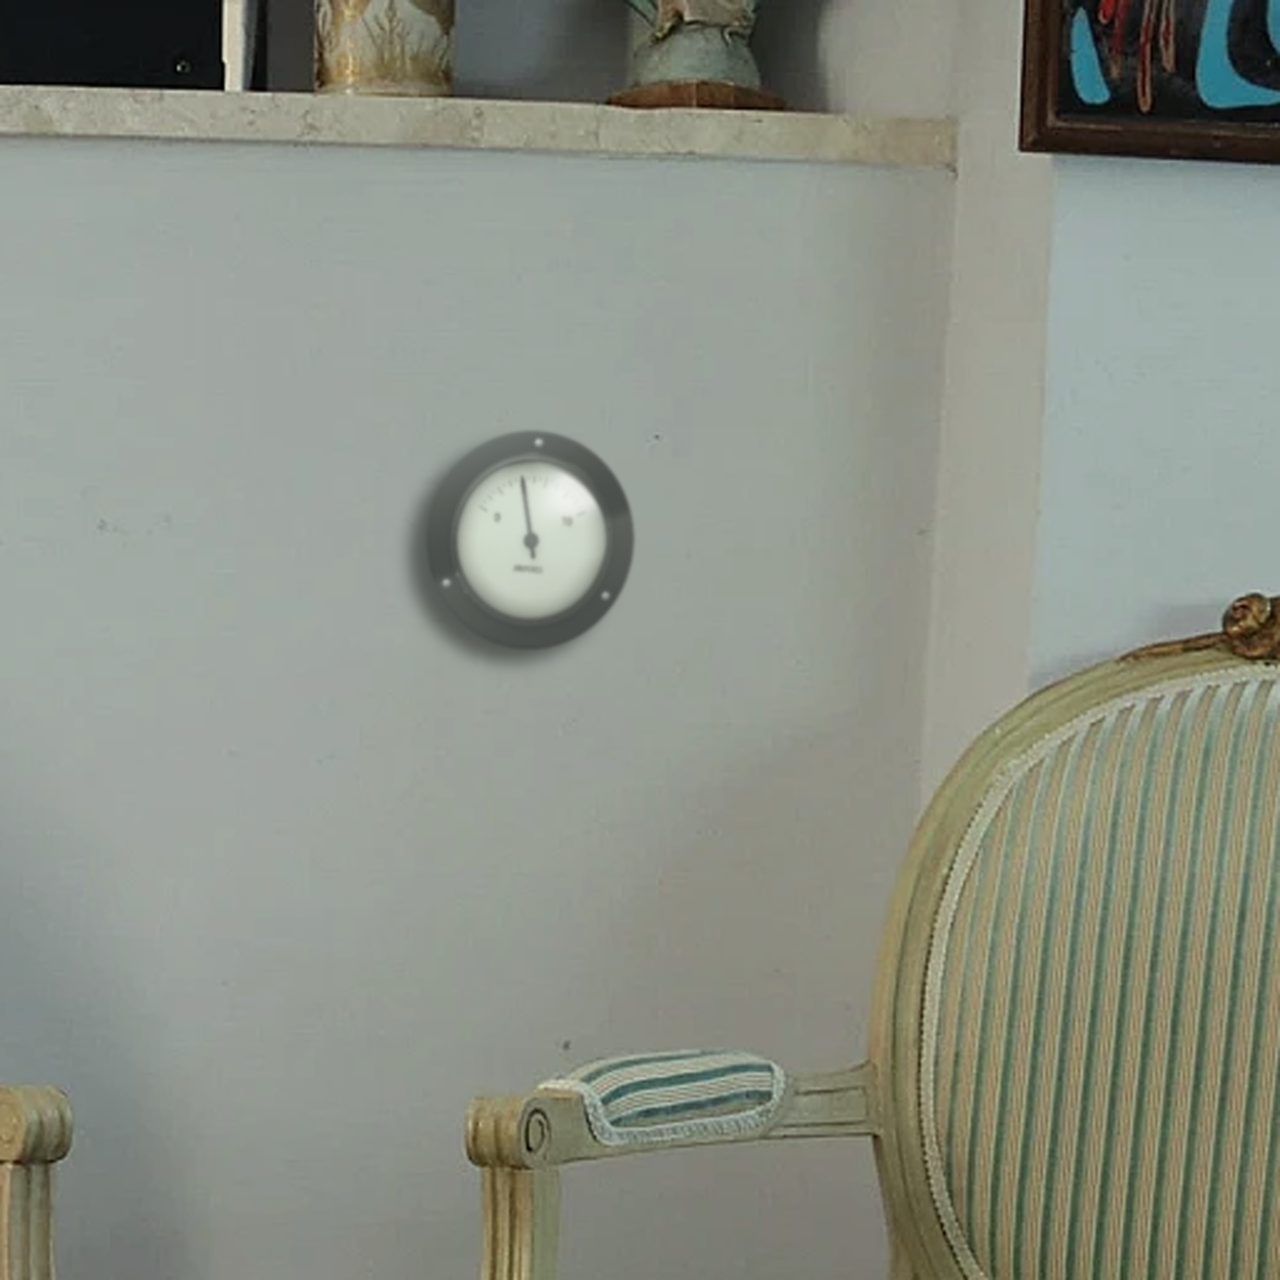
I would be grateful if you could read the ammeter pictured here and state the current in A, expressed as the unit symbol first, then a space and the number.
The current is A 4
